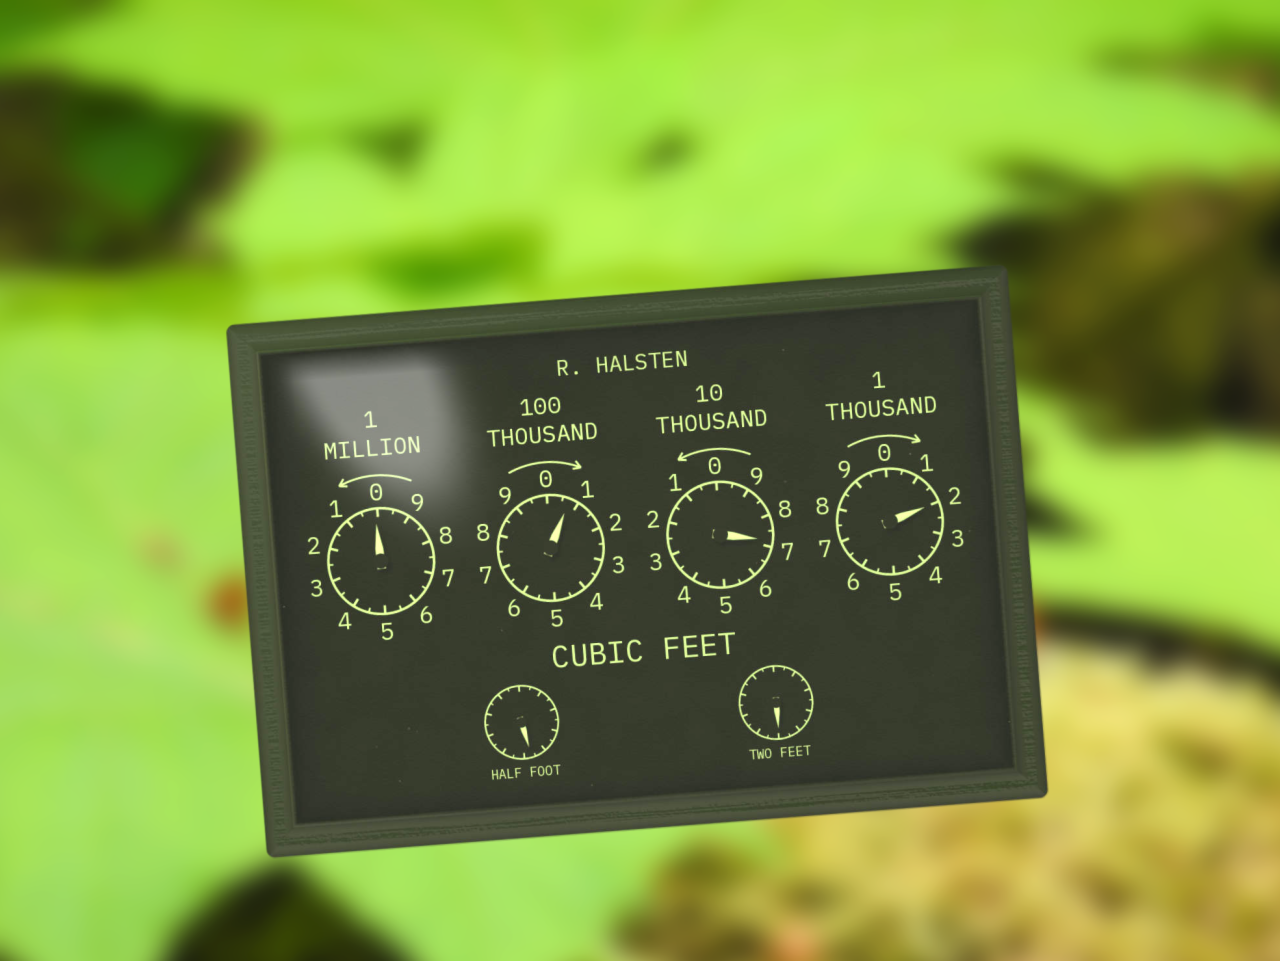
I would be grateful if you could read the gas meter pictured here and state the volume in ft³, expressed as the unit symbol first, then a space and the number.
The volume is ft³ 7200
